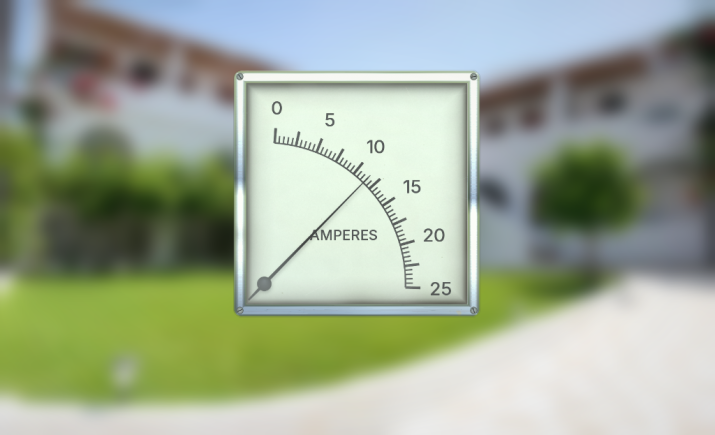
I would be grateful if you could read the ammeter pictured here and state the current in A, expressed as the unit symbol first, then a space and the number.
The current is A 11.5
